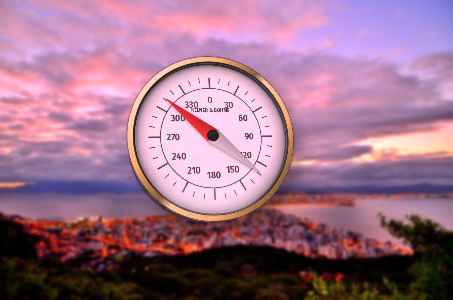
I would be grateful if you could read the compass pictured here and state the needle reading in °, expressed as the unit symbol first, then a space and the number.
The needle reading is ° 310
